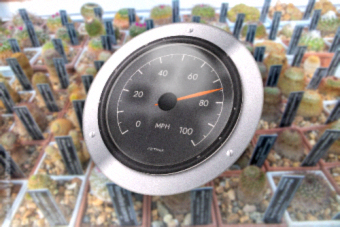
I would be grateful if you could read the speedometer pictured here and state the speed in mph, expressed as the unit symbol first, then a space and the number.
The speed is mph 75
